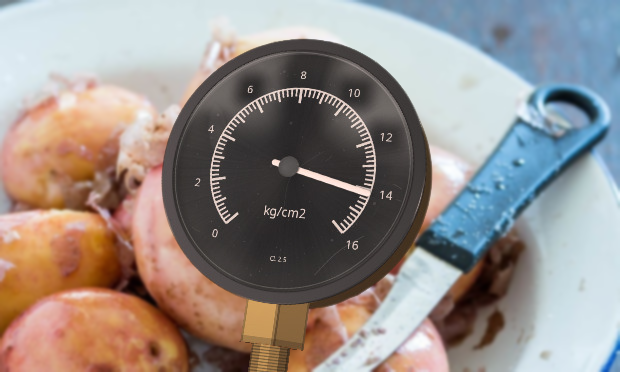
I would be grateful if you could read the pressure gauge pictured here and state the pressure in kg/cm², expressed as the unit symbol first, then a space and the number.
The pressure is kg/cm² 14.2
